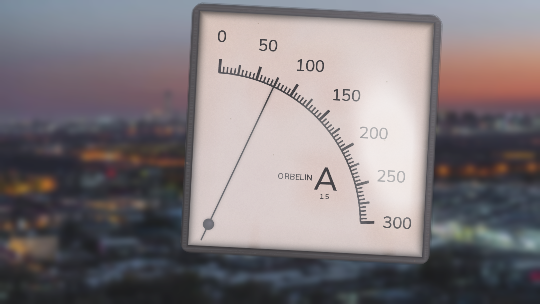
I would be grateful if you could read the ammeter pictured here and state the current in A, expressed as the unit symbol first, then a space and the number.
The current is A 75
